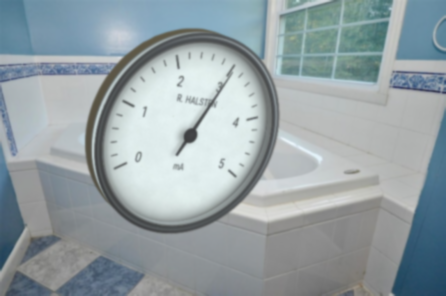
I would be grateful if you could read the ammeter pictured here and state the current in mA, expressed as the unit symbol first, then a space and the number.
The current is mA 3
